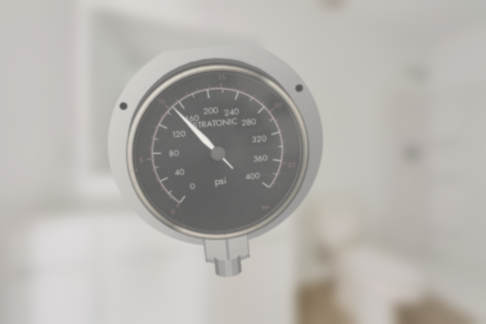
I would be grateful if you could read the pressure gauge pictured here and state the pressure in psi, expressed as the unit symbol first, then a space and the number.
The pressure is psi 150
